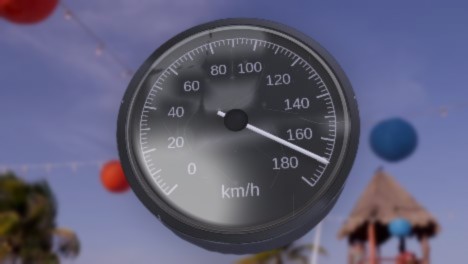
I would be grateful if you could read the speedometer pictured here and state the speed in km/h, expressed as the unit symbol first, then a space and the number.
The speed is km/h 170
